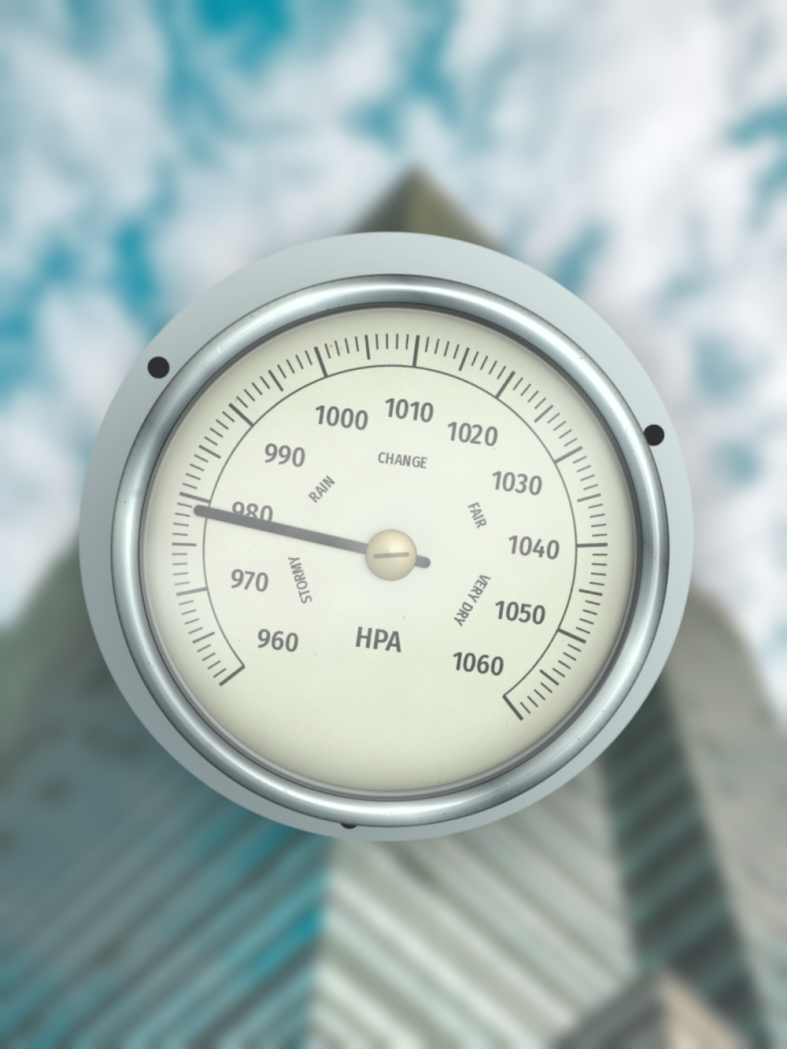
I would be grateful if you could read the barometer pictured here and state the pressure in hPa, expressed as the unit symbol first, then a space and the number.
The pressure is hPa 979
